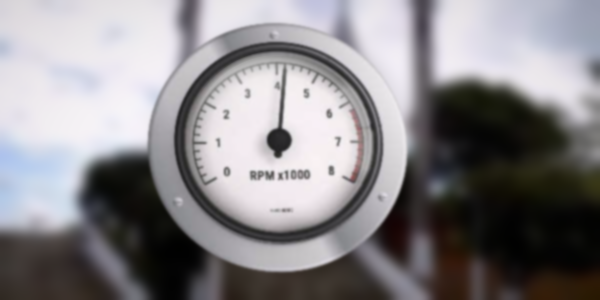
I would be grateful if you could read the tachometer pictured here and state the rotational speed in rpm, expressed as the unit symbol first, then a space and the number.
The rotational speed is rpm 4200
